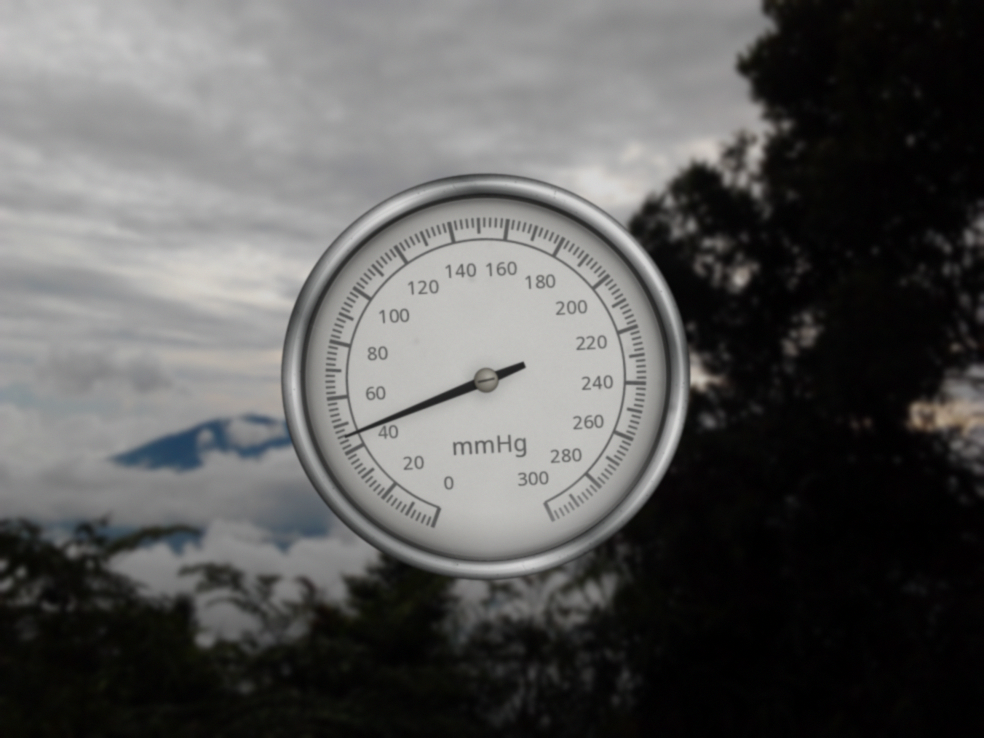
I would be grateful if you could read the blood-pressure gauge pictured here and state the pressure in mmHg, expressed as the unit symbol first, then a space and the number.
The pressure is mmHg 46
